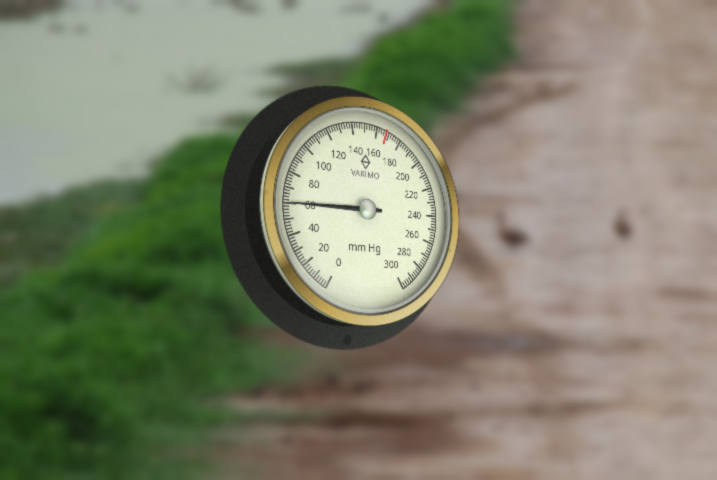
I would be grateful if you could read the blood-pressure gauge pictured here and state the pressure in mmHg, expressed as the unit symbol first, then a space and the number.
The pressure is mmHg 60
